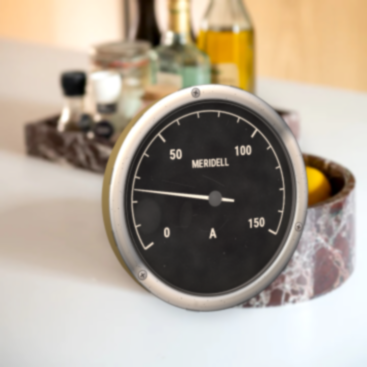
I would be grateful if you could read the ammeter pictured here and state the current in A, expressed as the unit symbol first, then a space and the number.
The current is A 25
